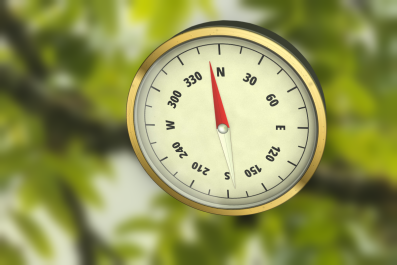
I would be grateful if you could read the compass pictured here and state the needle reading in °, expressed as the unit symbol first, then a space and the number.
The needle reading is ° 352.5
